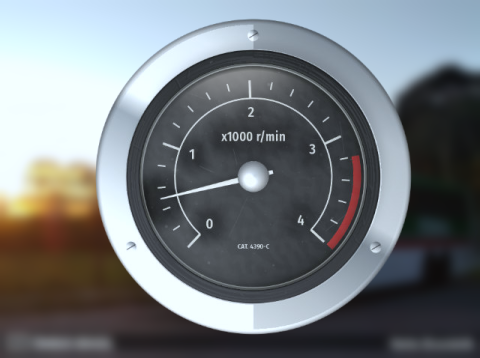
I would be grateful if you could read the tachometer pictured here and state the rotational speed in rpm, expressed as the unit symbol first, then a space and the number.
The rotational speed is rpm 500
